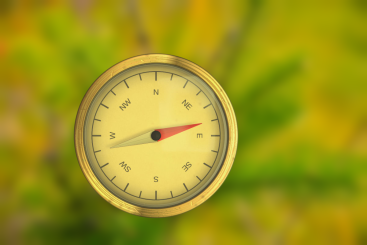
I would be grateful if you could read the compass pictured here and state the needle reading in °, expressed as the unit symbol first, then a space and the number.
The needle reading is ° 75
